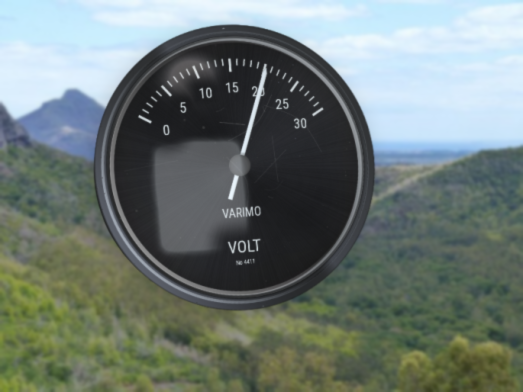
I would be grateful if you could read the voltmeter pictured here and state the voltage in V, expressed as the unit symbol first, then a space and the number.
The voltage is V 20
